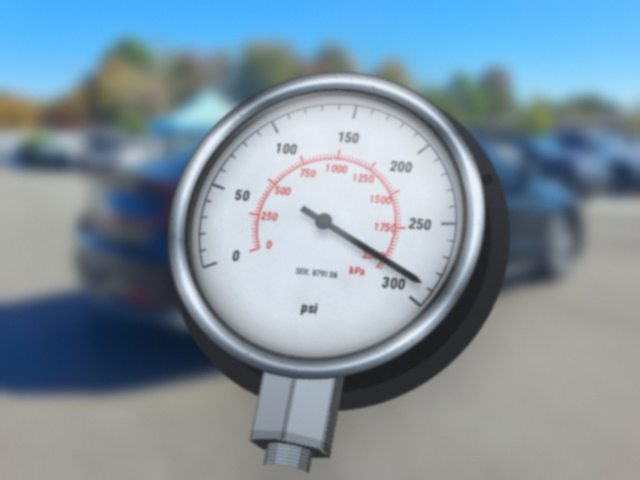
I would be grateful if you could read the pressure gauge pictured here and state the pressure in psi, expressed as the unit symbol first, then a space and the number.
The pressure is psi 290
